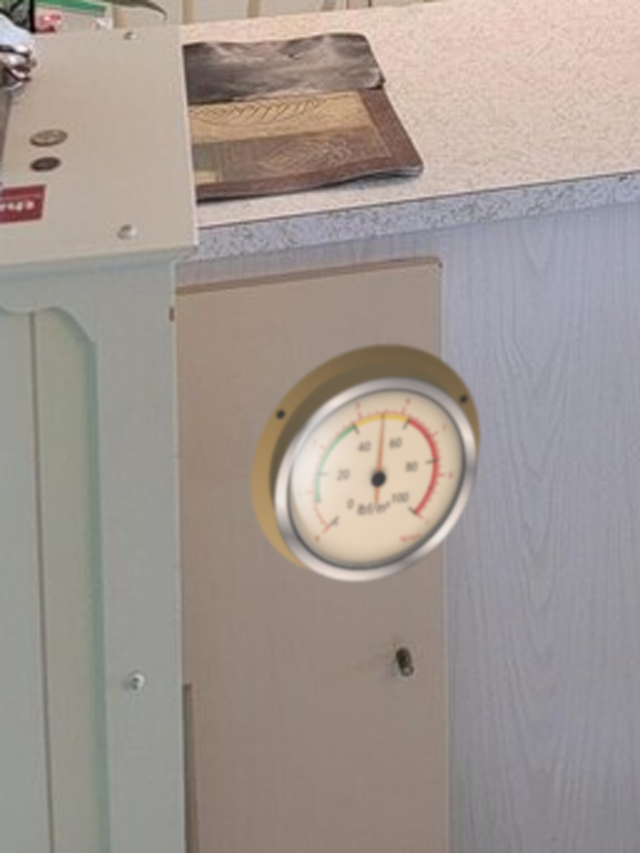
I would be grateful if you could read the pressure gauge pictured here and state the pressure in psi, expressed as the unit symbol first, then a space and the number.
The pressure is psi 50
